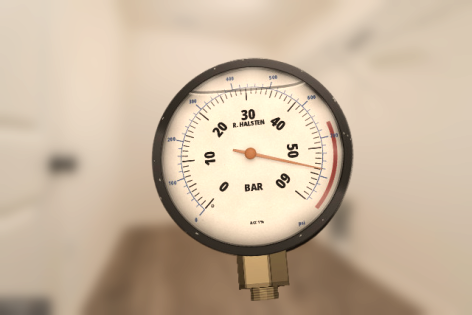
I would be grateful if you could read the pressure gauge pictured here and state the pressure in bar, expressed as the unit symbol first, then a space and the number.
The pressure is bar 54
